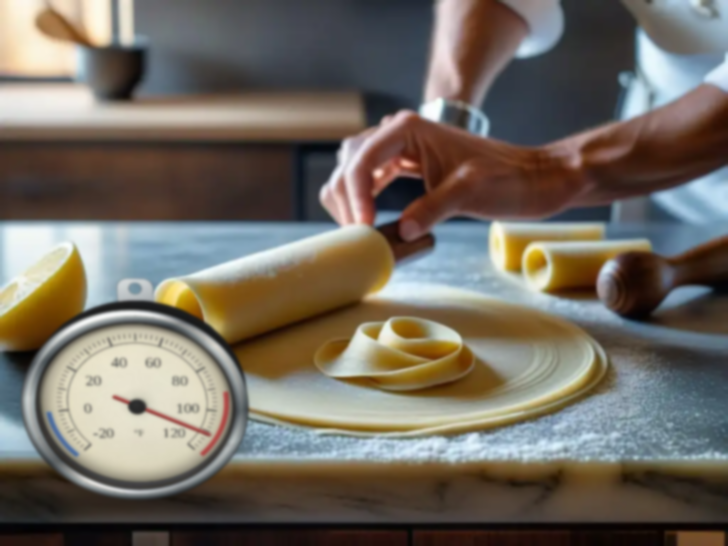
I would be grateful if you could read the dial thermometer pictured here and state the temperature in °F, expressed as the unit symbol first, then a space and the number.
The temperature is °F 110
